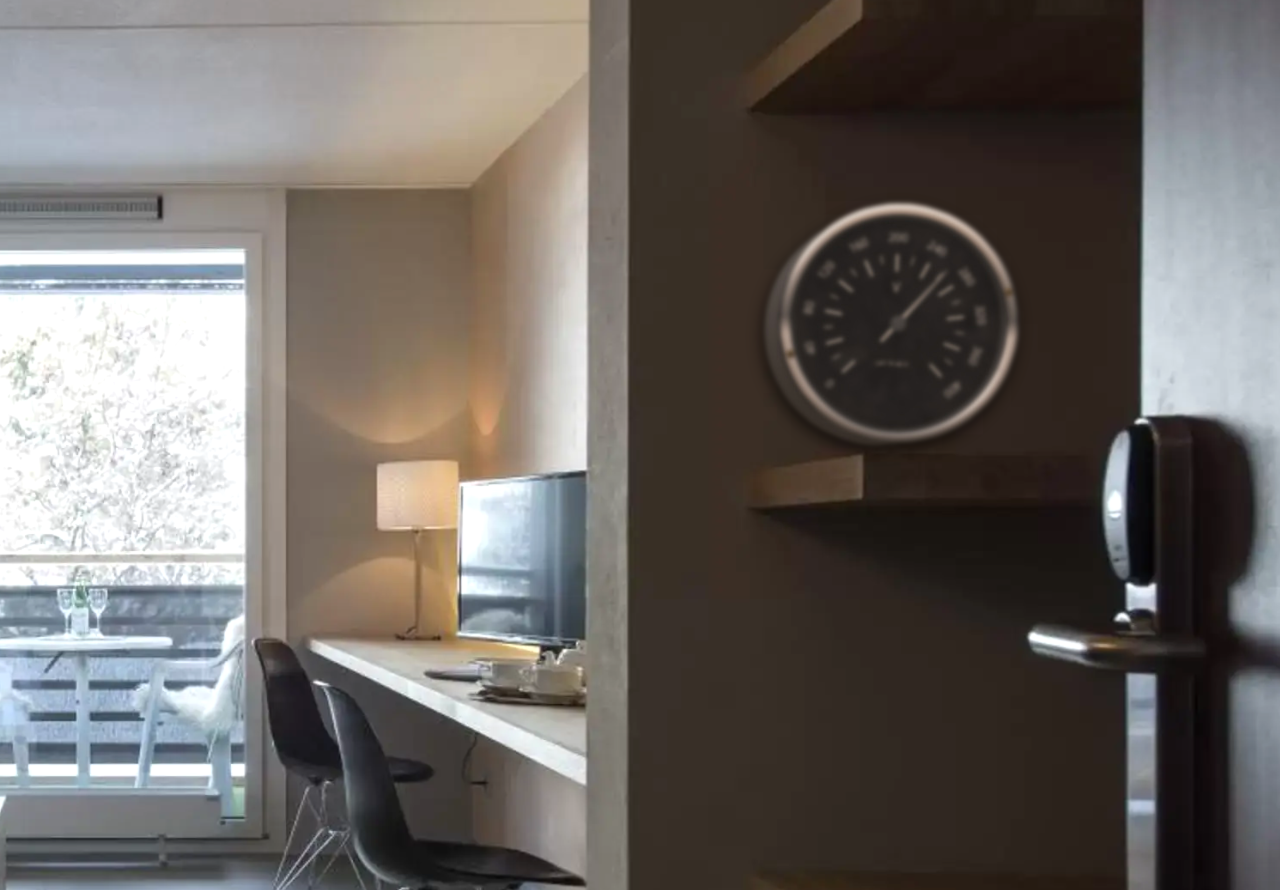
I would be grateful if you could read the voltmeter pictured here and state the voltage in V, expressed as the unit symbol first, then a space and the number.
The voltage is V 260
